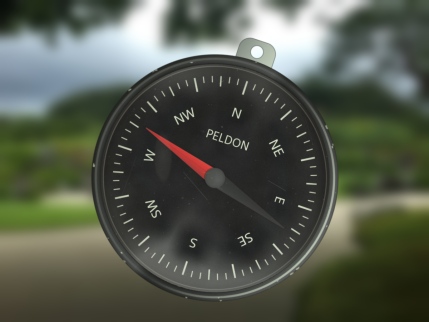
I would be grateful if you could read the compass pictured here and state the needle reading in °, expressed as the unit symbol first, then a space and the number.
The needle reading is ° 287.5
